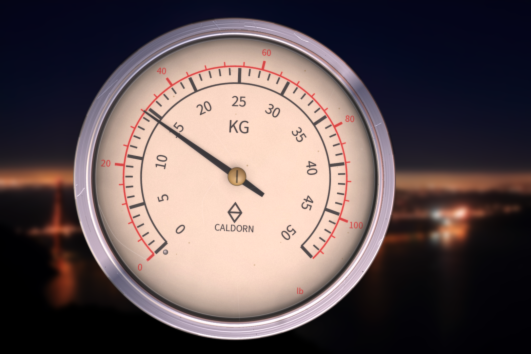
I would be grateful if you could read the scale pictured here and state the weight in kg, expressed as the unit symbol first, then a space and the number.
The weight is kg 14.5
